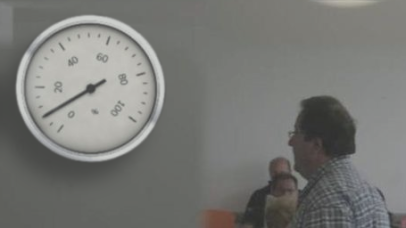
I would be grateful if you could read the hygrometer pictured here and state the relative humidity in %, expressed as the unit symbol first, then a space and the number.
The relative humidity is % 8
